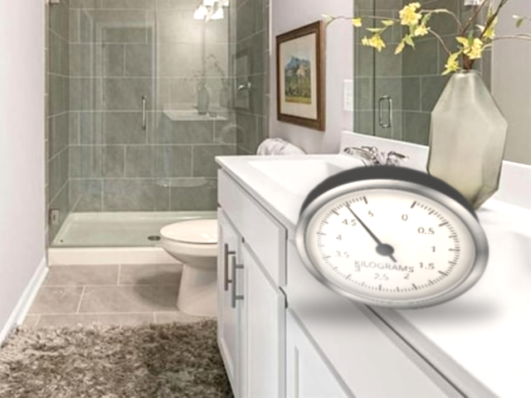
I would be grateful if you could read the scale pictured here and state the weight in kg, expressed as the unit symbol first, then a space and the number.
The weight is kg 4.75
